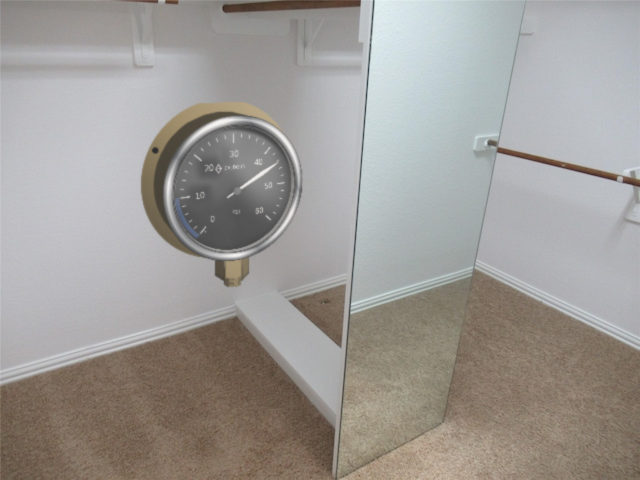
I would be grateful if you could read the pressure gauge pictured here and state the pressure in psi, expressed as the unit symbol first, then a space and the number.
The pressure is psi 44
